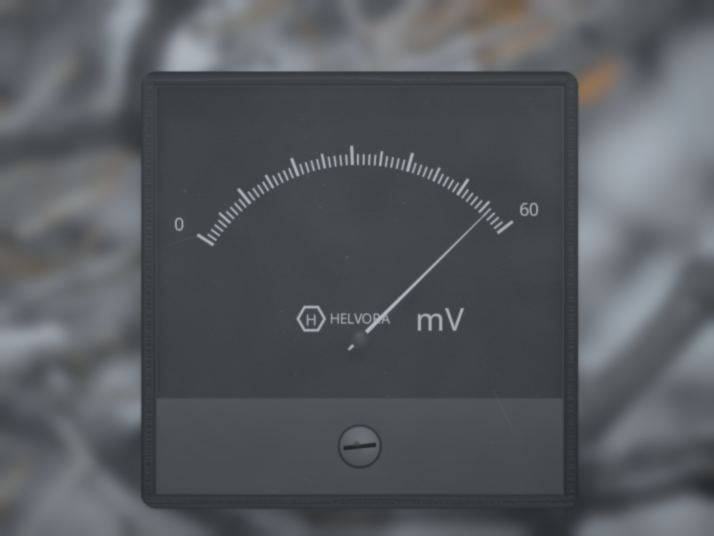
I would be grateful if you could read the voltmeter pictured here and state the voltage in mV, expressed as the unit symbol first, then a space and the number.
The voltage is mV 56
